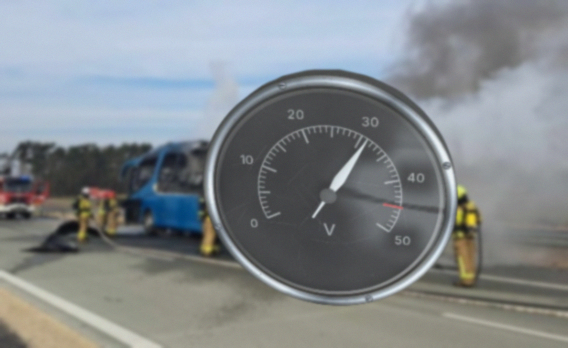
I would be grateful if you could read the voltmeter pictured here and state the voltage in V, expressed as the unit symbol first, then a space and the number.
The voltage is V 31
